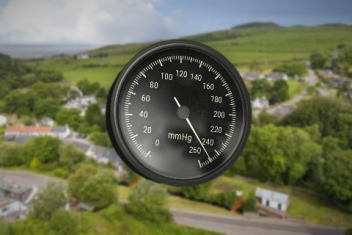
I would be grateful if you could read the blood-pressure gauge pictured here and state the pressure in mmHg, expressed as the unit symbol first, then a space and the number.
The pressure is mmHg 250
